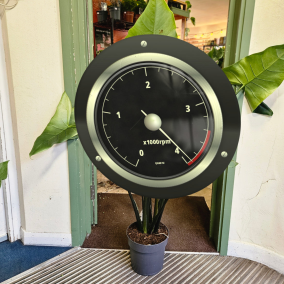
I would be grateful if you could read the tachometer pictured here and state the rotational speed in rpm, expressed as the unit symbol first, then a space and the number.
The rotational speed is rpm 3900
